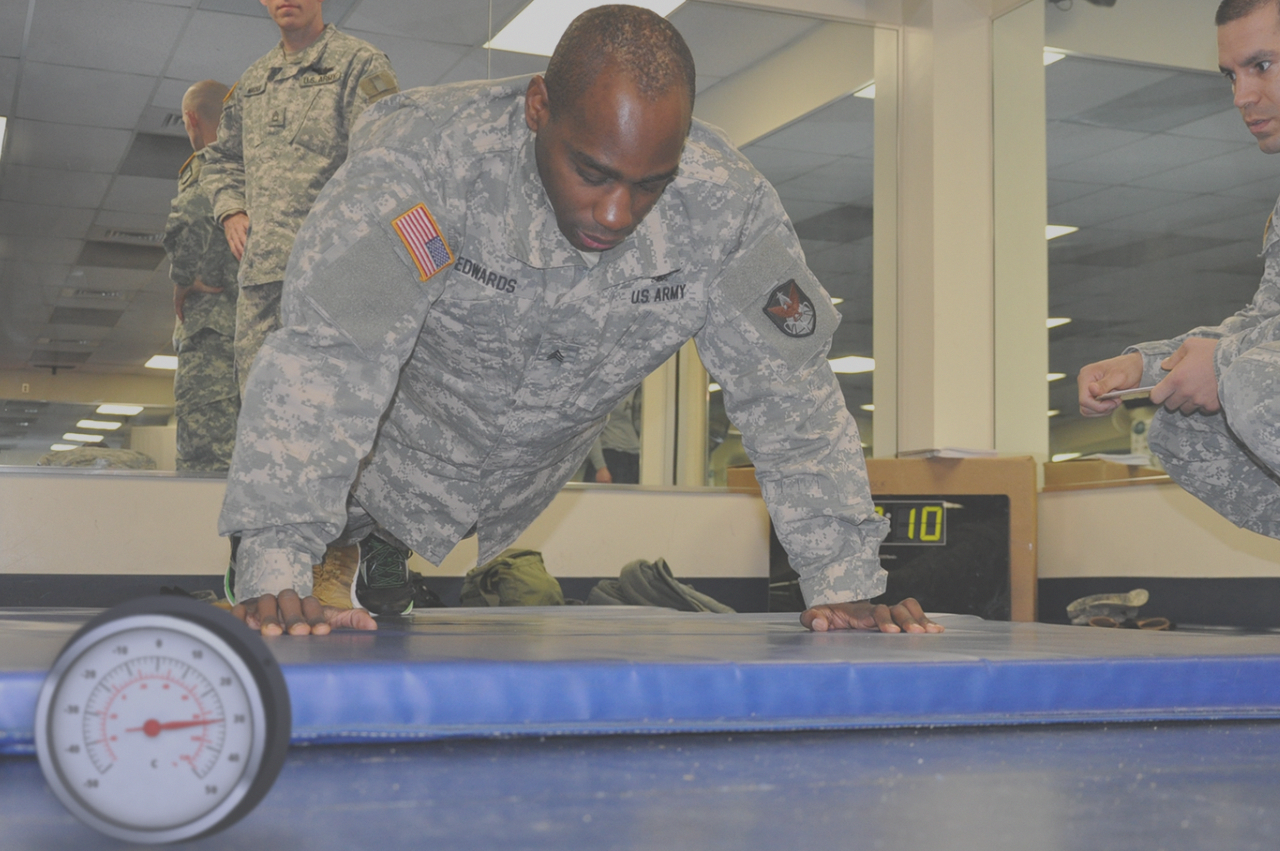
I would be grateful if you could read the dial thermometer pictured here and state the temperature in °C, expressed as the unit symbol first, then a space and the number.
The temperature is °C 30
